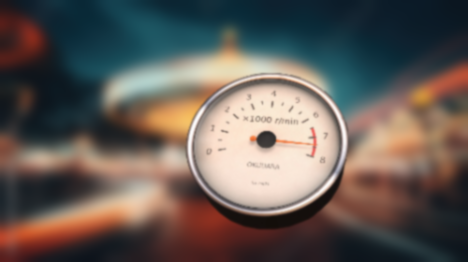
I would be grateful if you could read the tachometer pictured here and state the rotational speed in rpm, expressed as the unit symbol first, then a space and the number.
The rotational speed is rpm 7500
